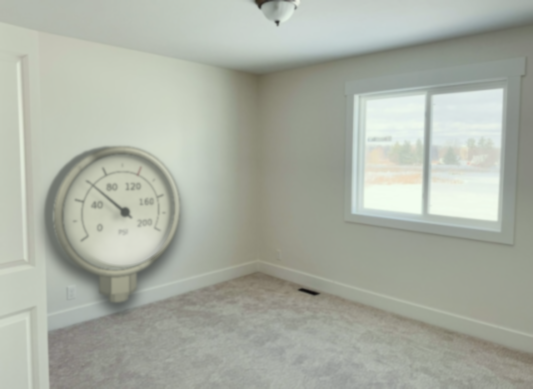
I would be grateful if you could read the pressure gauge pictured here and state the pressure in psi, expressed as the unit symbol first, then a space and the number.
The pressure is psi 60
